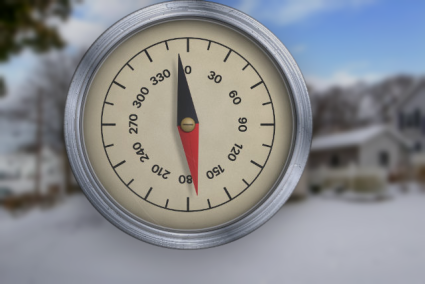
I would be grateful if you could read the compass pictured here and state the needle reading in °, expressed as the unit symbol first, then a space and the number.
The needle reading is ° 172.5
